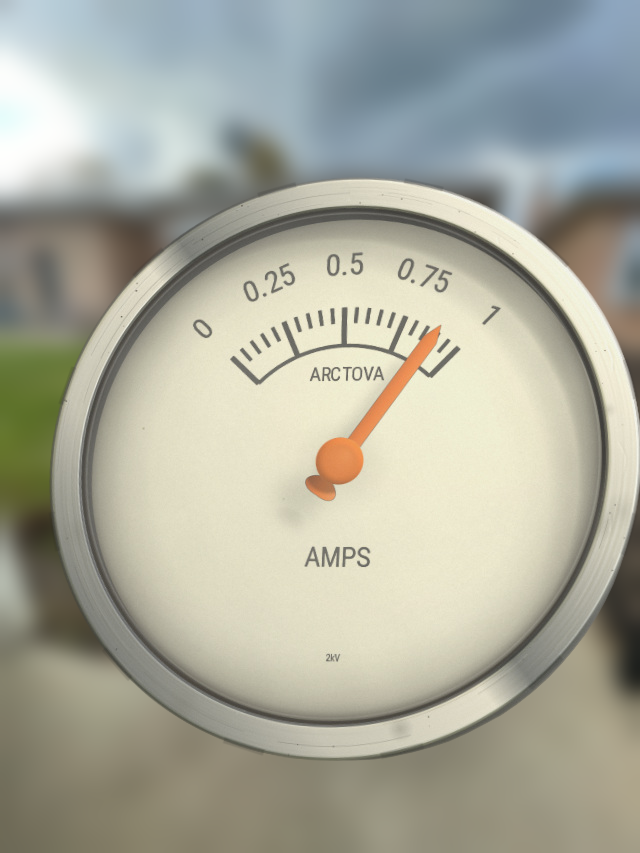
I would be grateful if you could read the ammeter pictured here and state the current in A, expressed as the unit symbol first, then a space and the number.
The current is A 0.9
